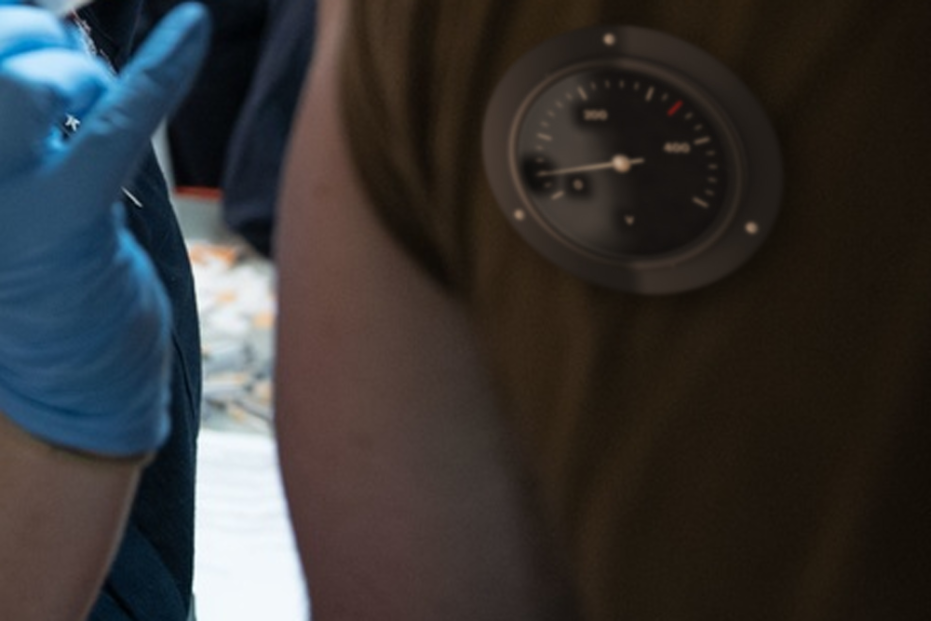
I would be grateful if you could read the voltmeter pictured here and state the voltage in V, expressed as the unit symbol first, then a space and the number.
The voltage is V 40
